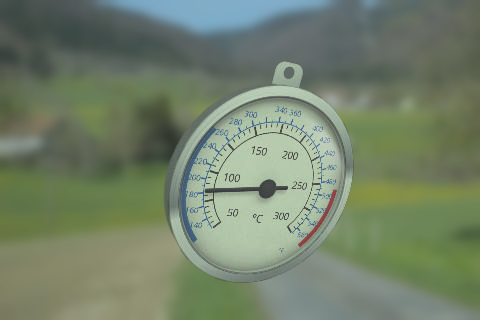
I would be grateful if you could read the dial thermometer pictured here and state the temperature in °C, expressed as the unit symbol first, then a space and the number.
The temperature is °C 85
